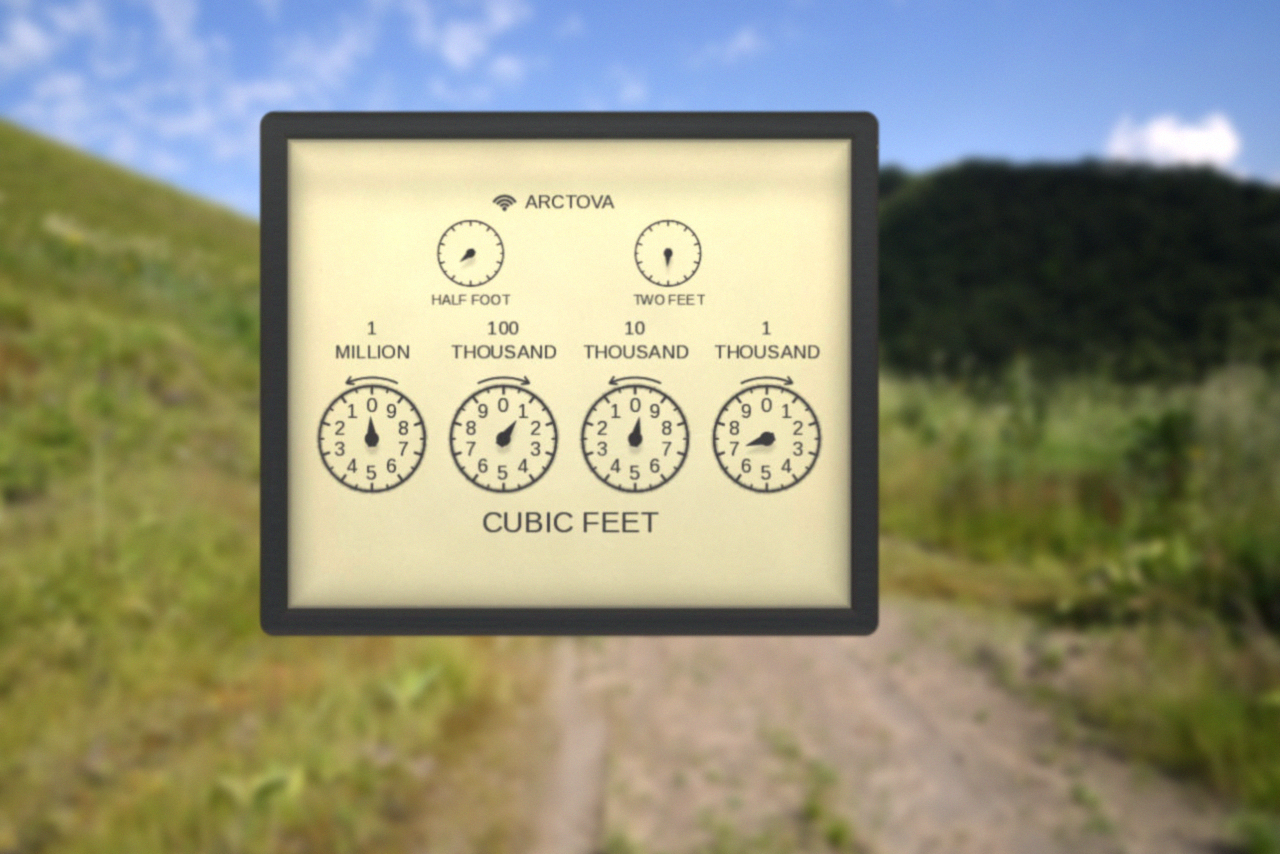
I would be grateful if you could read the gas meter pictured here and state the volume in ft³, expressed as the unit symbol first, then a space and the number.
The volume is ft³ 9700
